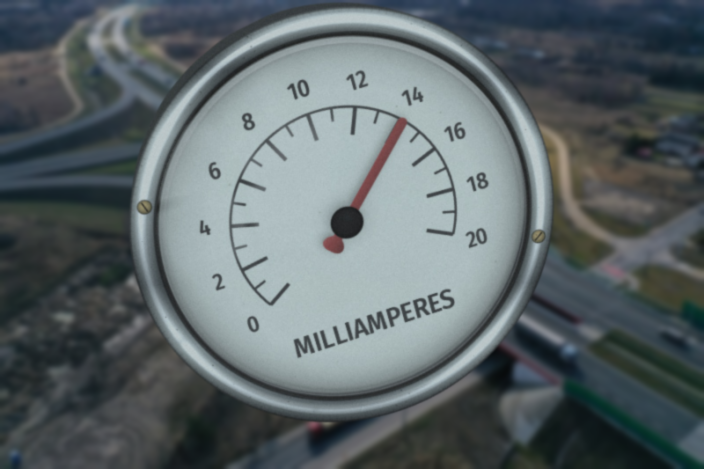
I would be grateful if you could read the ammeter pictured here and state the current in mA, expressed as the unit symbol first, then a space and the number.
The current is mA 14
